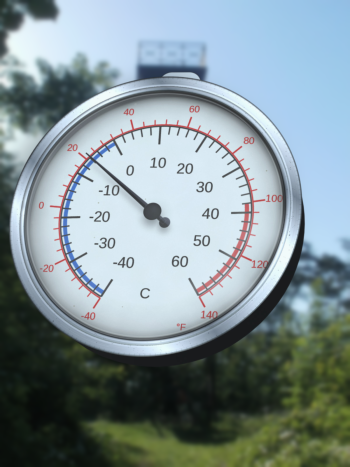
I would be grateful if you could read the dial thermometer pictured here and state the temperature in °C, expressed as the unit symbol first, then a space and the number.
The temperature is °C -6
